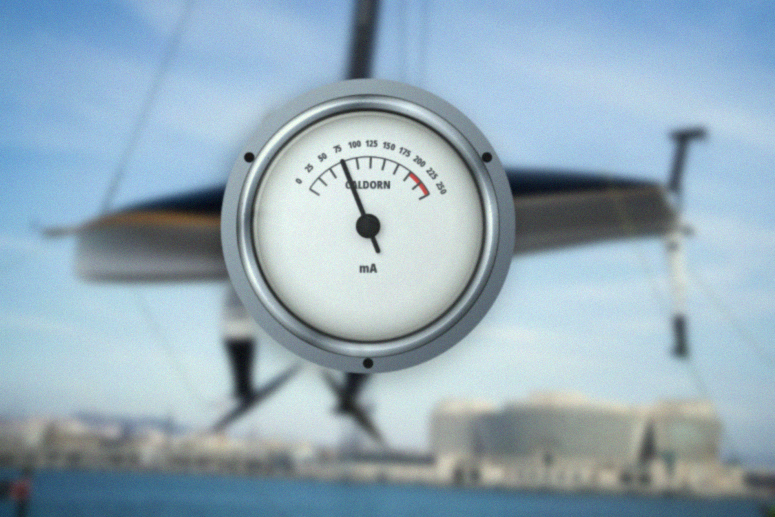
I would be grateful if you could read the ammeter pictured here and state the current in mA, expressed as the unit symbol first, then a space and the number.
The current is mA 75
